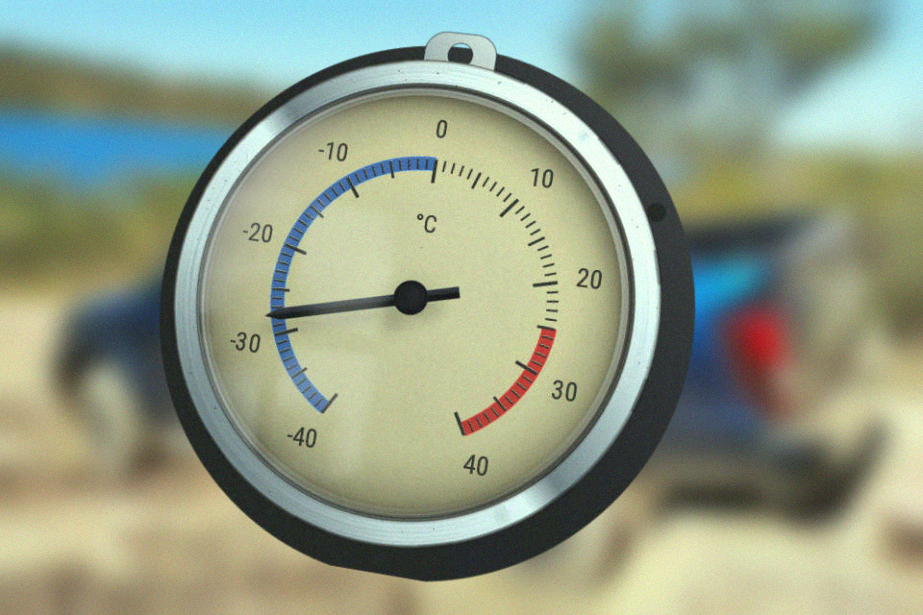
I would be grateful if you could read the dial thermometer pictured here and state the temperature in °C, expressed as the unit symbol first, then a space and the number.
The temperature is °C -28
